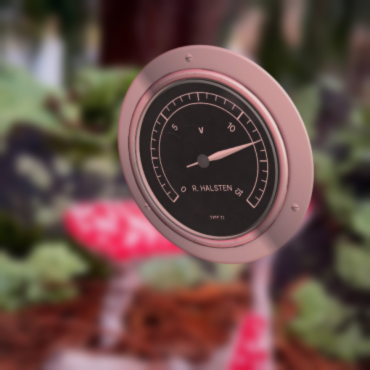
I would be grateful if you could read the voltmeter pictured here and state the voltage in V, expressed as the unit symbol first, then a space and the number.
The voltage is V 11.5
